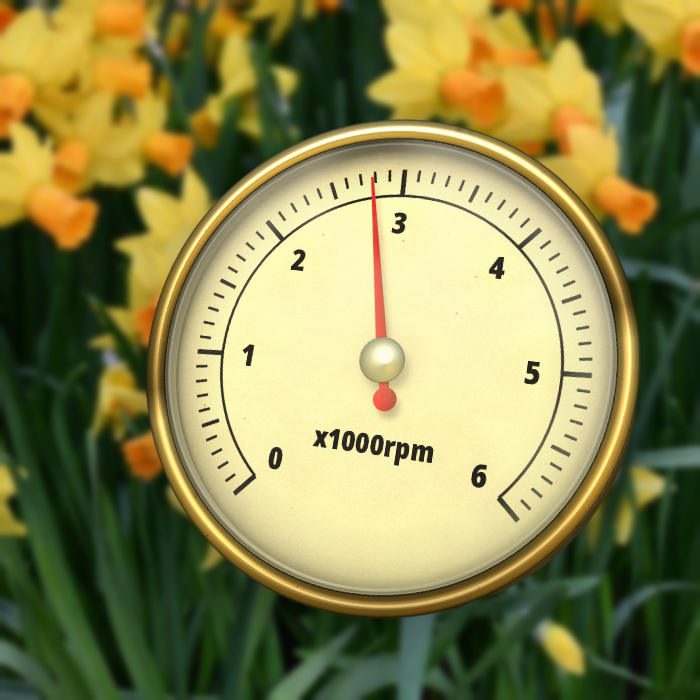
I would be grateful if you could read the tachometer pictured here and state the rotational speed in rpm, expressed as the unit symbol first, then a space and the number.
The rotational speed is rpm 2800
